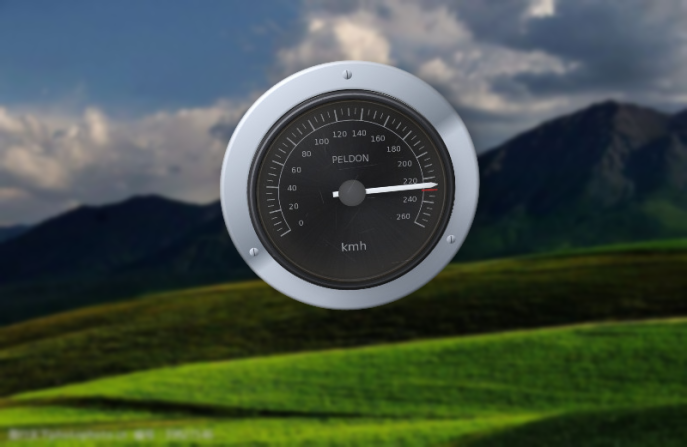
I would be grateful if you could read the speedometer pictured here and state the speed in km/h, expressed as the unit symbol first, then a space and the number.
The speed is km/h 225
